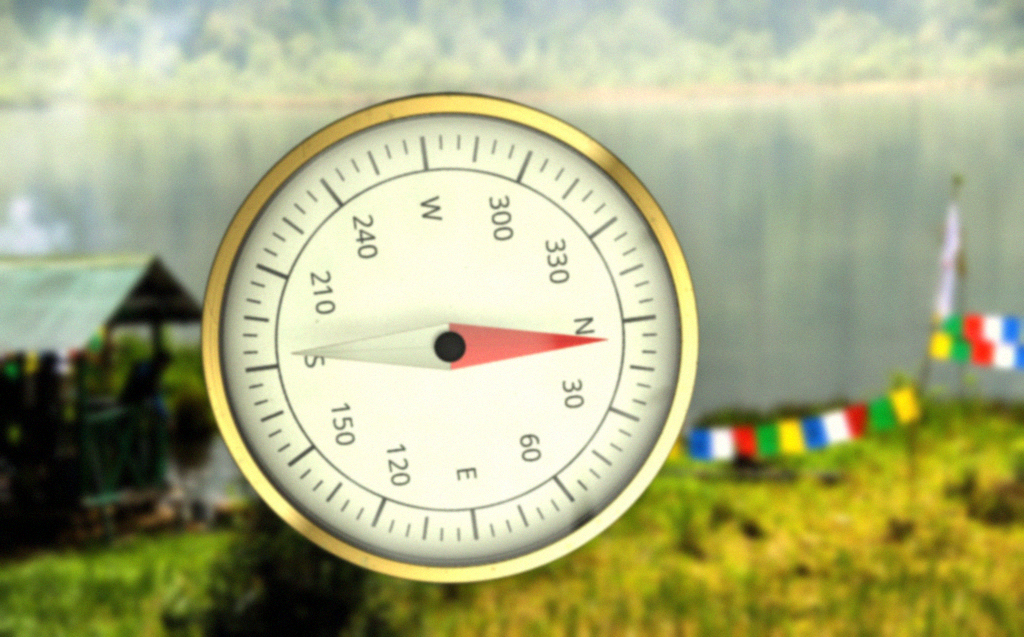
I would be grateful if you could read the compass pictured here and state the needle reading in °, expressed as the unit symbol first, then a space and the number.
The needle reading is ° 5
